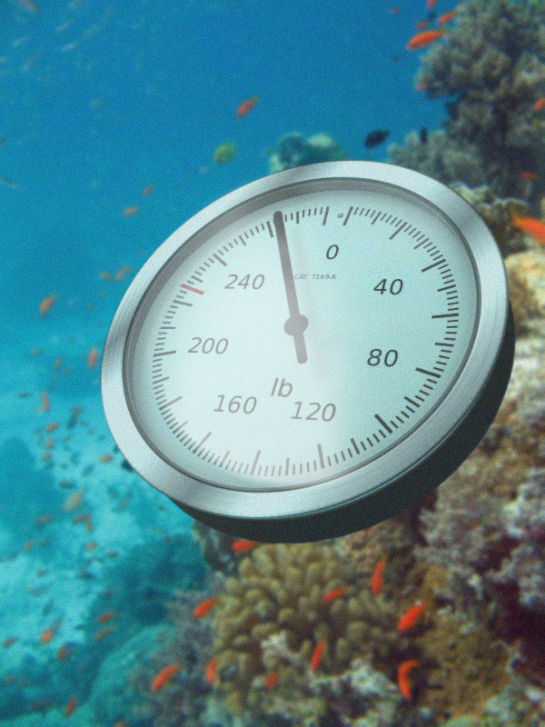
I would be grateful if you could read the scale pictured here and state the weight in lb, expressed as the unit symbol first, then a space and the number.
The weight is lb 264
